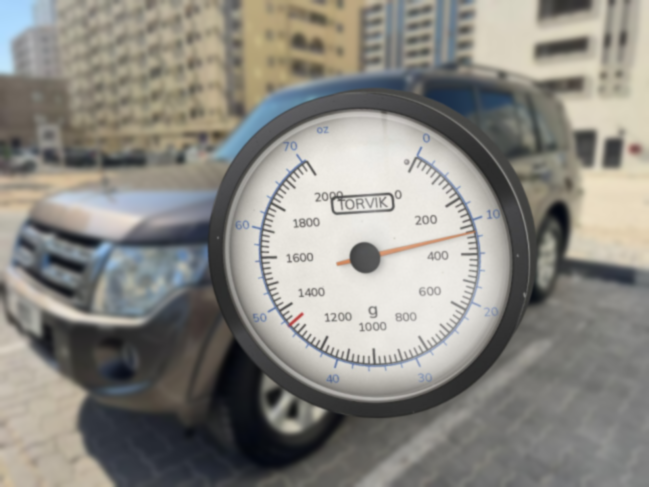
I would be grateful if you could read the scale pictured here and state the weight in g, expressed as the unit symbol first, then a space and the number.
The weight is g 320
